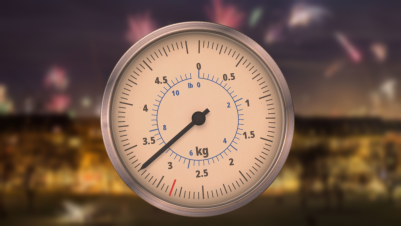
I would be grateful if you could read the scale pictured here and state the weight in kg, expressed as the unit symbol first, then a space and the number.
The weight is kg 3.25
